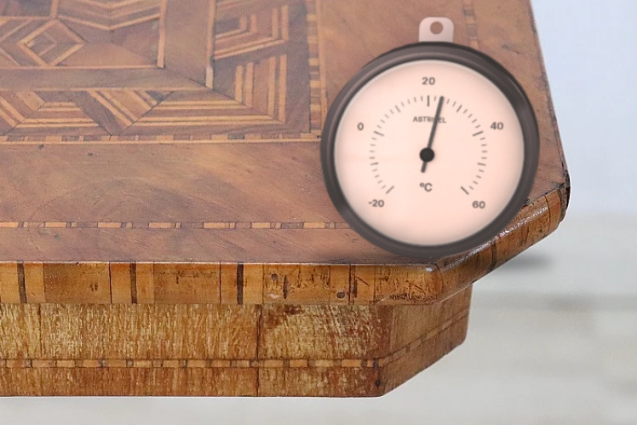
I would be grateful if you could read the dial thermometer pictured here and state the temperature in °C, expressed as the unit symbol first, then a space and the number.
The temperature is °C 24
